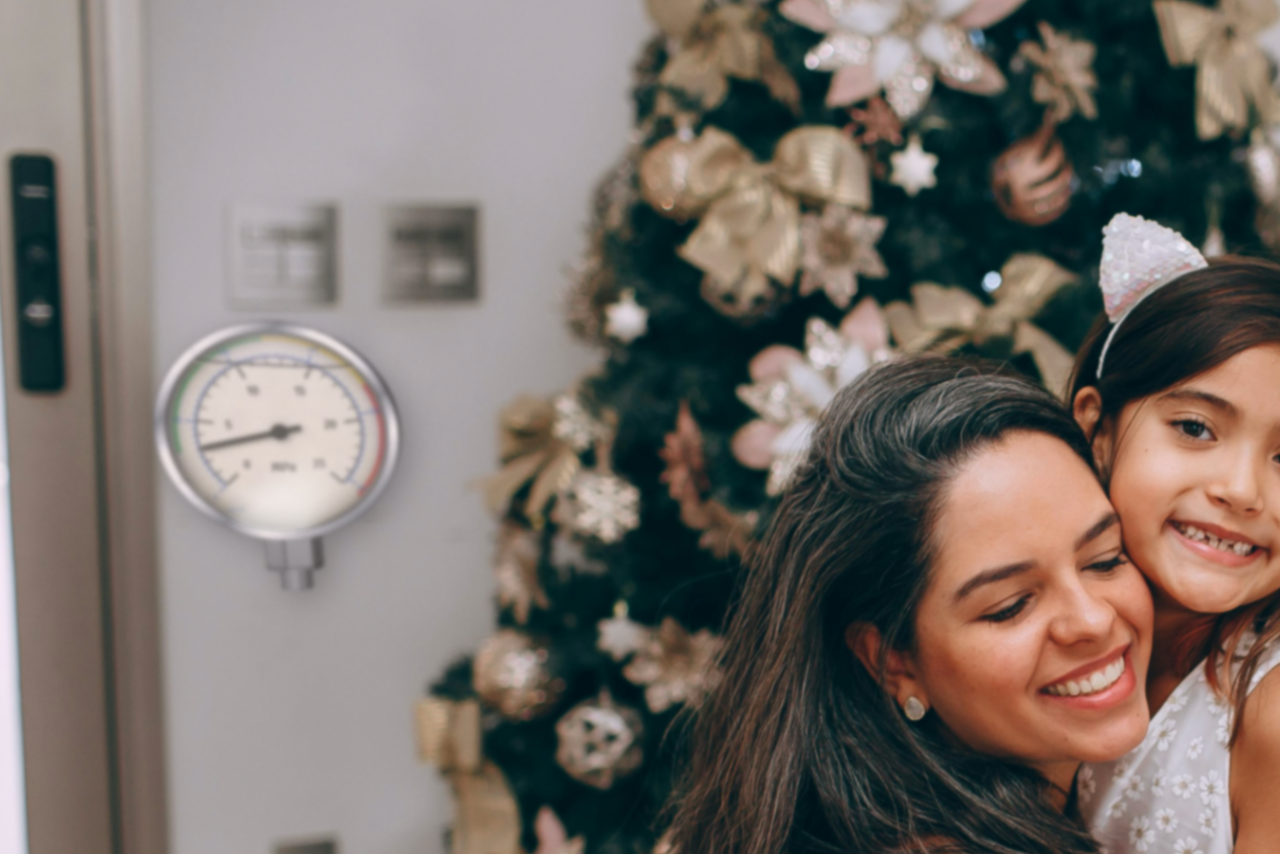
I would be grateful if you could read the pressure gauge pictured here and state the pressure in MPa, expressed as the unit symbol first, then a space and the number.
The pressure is MPa 3
